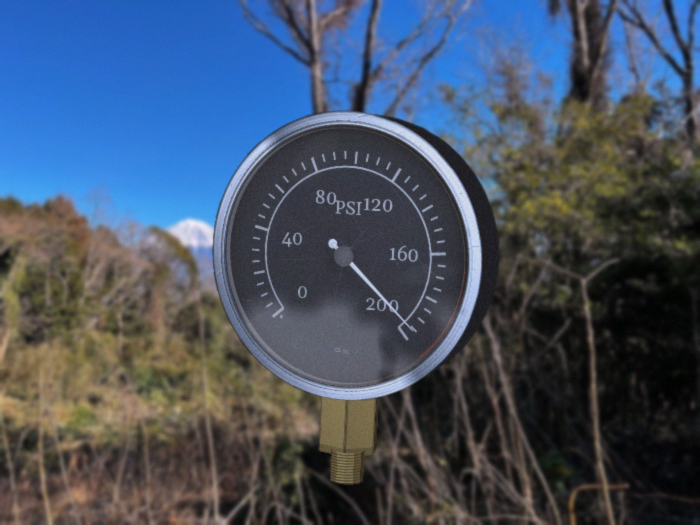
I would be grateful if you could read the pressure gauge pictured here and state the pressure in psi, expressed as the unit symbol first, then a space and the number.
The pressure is psi 195
